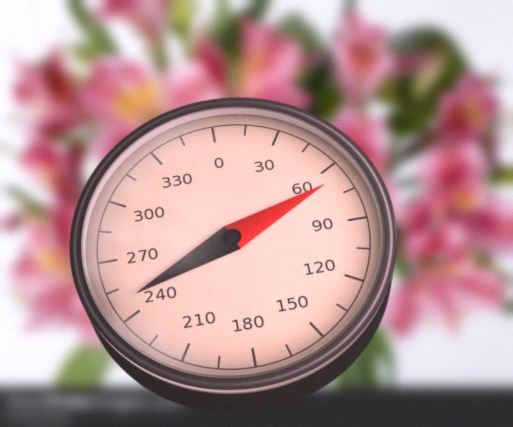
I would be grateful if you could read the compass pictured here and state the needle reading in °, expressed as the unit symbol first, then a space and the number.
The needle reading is ° 67.5
